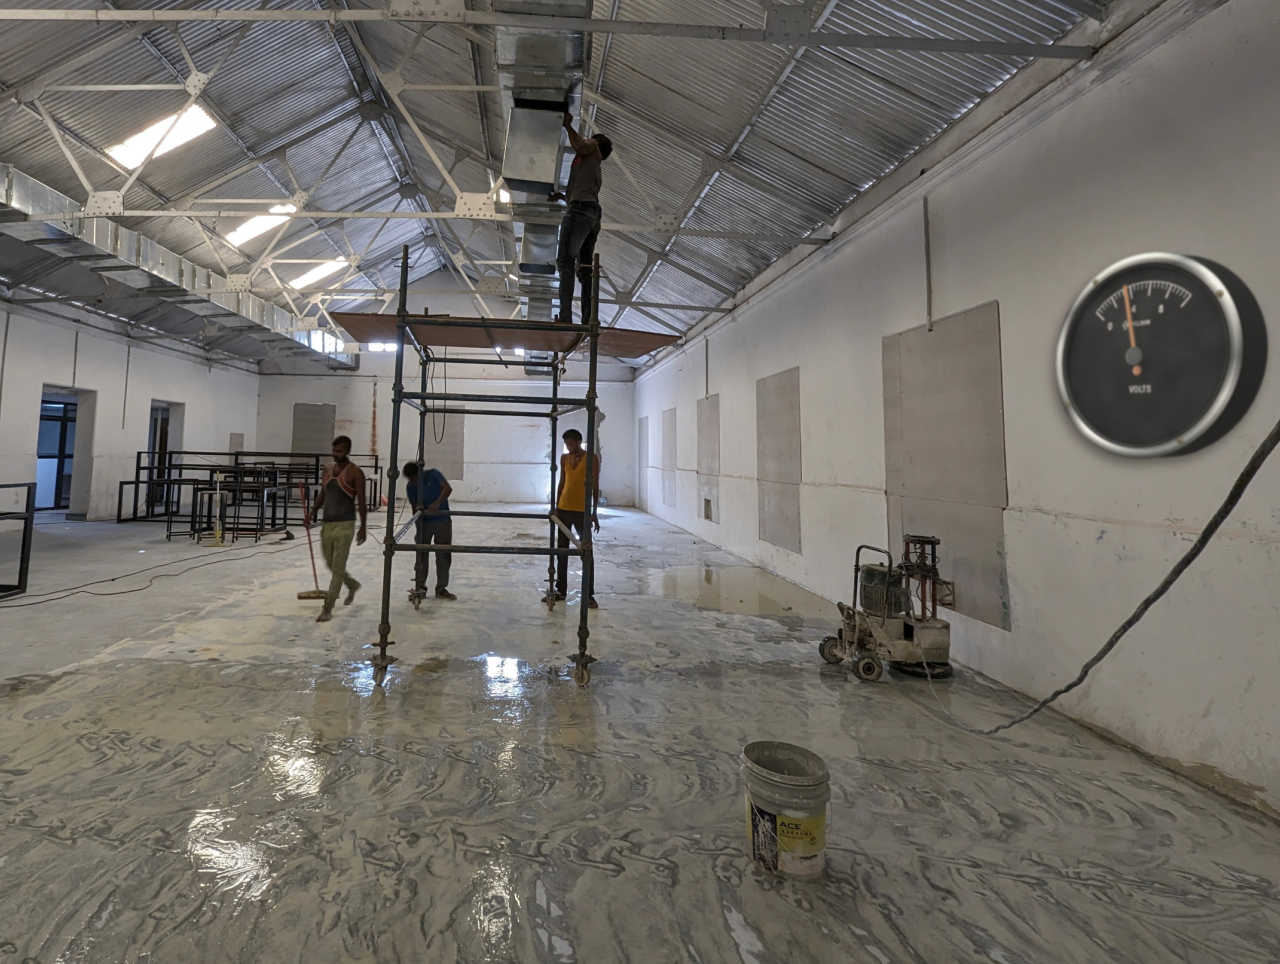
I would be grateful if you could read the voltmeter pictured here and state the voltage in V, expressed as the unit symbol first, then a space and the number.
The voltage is V 4
